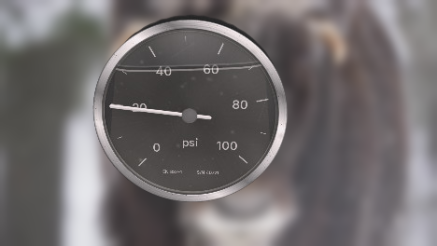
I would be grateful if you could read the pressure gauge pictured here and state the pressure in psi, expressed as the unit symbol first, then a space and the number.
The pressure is psi 20
